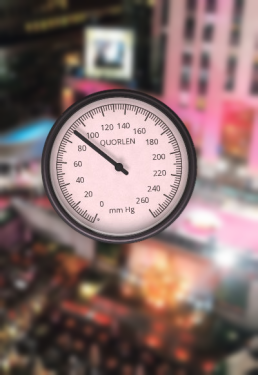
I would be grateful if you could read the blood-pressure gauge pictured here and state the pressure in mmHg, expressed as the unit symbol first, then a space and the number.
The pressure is mmHg 90
